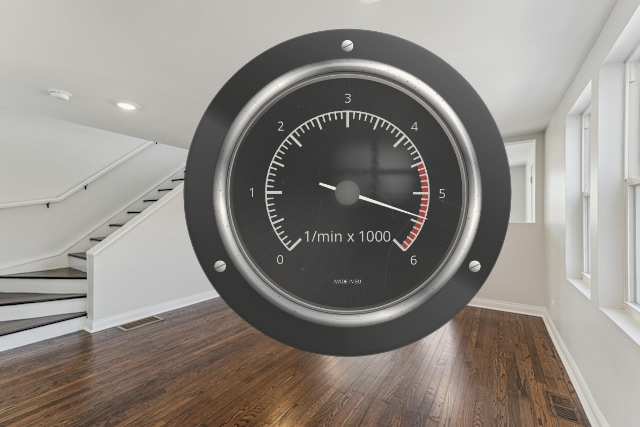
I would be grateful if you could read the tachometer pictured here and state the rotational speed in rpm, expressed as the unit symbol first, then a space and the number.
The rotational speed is rpm 5400
